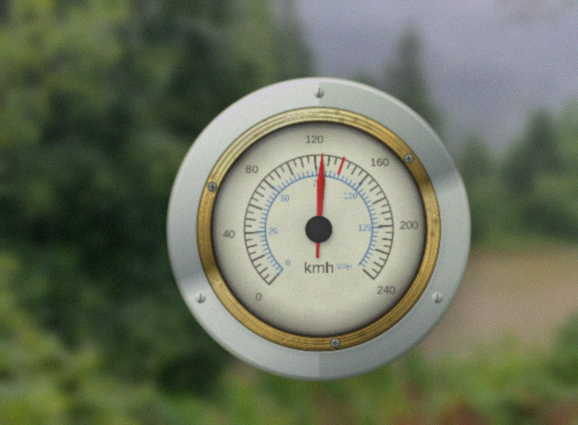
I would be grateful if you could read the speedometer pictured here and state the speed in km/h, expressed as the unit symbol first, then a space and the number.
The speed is km/h 125
